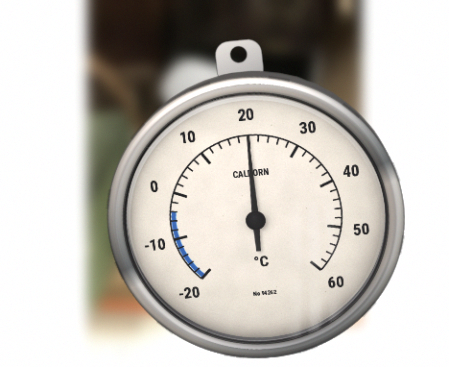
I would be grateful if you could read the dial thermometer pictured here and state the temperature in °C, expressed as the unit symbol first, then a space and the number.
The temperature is °C 20
